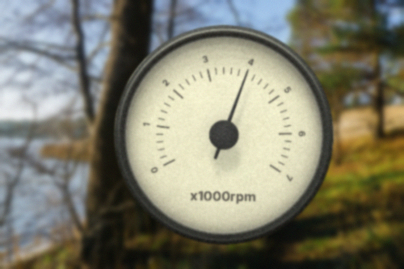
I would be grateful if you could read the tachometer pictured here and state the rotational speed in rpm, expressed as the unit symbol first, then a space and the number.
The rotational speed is rpm 4000
